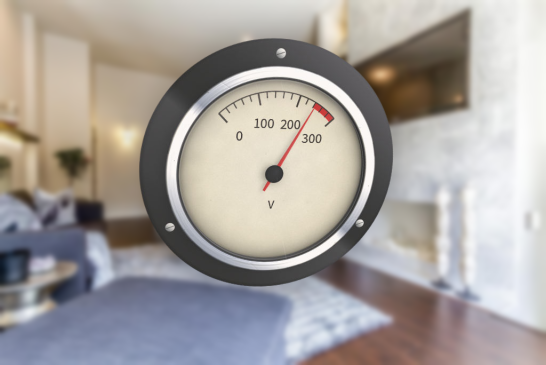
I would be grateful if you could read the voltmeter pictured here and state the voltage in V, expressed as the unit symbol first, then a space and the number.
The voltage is V 240
